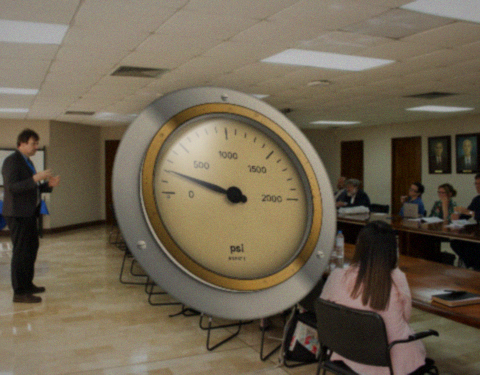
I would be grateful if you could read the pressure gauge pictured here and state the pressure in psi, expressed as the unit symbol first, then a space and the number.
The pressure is psi 200
